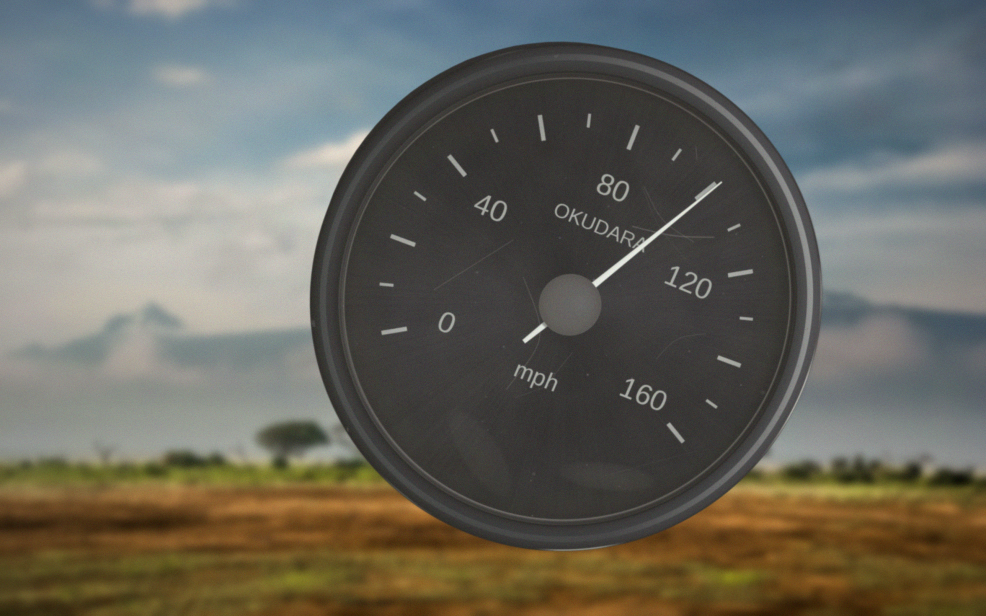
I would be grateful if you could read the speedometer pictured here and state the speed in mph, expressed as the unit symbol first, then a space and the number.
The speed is mph 100
